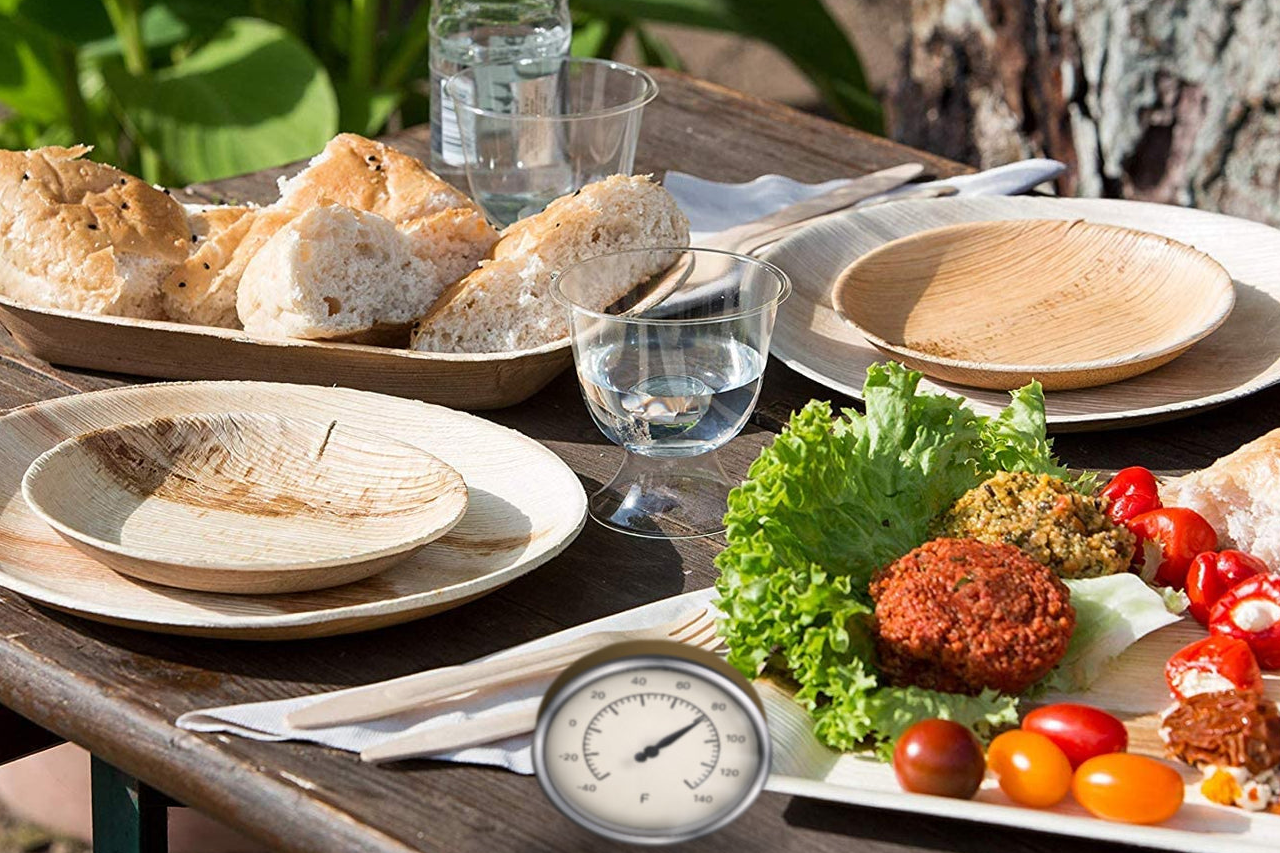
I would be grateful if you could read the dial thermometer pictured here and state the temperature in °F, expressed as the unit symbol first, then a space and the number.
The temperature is °F 80
